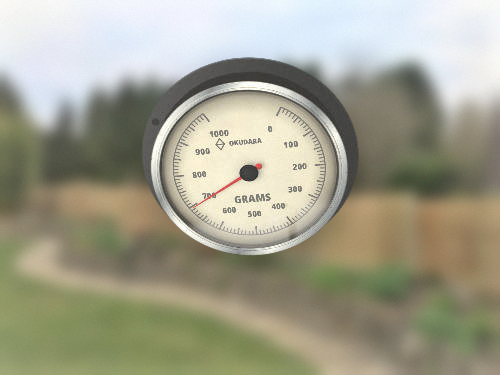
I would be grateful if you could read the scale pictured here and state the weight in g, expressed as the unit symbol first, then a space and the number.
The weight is g 700
